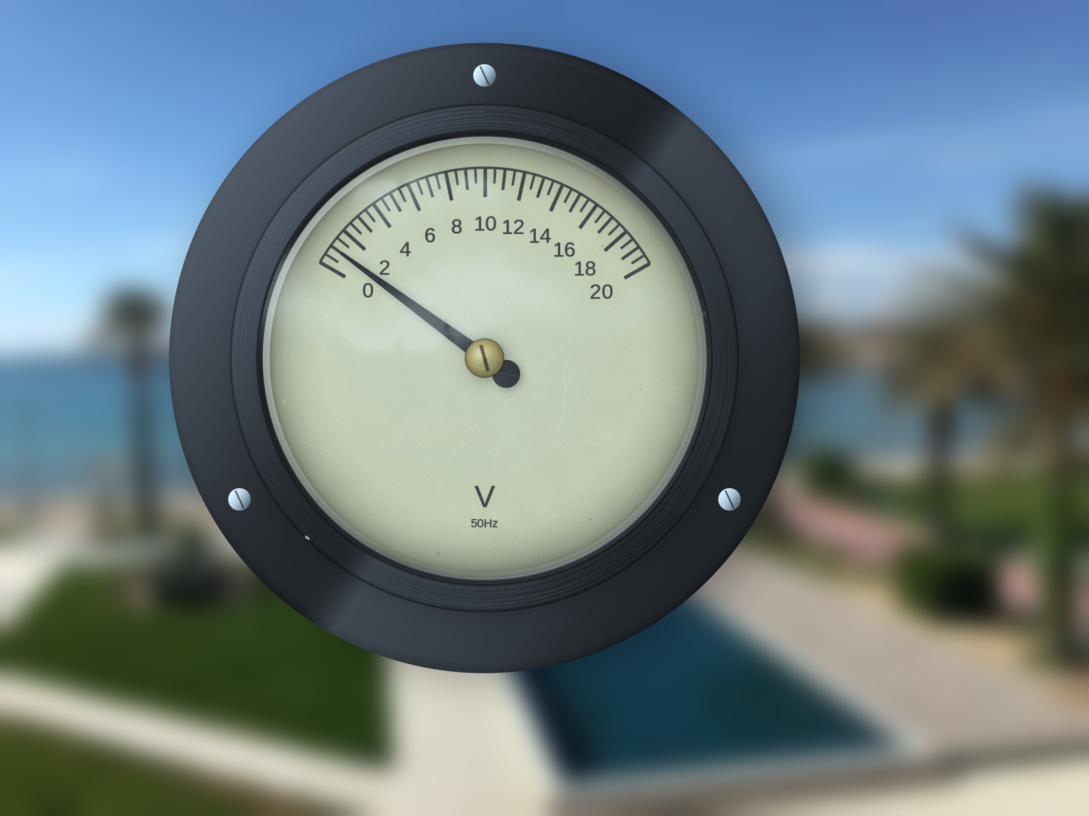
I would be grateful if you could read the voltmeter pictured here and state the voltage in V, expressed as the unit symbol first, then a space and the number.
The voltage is V 1
